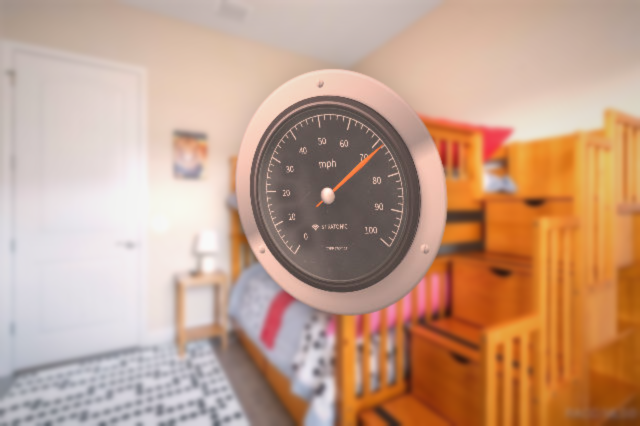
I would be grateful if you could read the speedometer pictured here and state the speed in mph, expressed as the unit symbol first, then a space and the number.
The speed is mph 72
